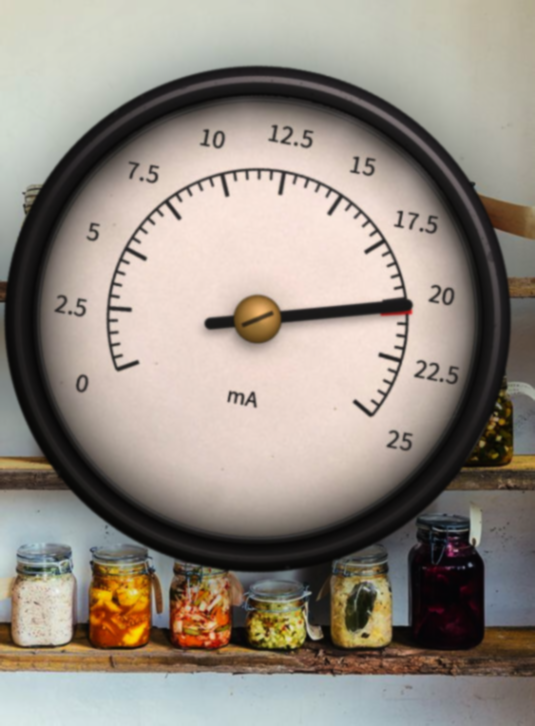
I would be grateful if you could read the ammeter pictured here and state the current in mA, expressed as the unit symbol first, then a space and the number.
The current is mA 20.25
